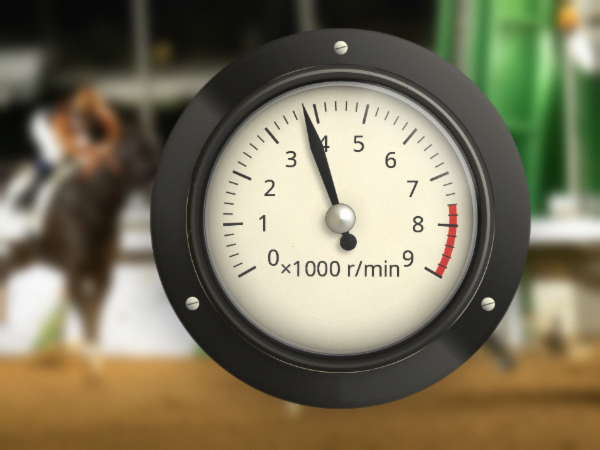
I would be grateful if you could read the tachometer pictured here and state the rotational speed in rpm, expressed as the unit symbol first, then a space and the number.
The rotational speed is rpm 3800
